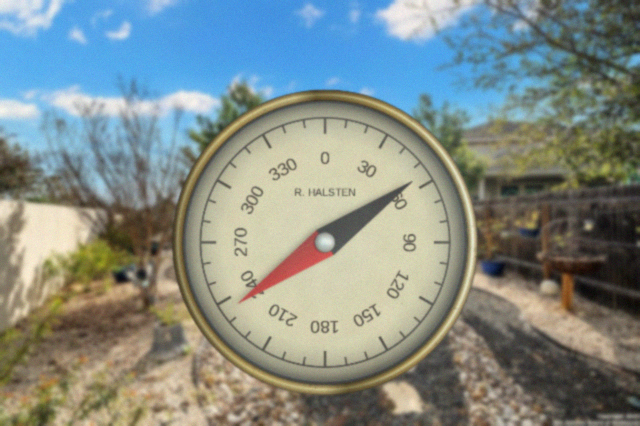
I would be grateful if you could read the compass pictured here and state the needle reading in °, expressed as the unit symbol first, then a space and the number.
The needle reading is ° 235
